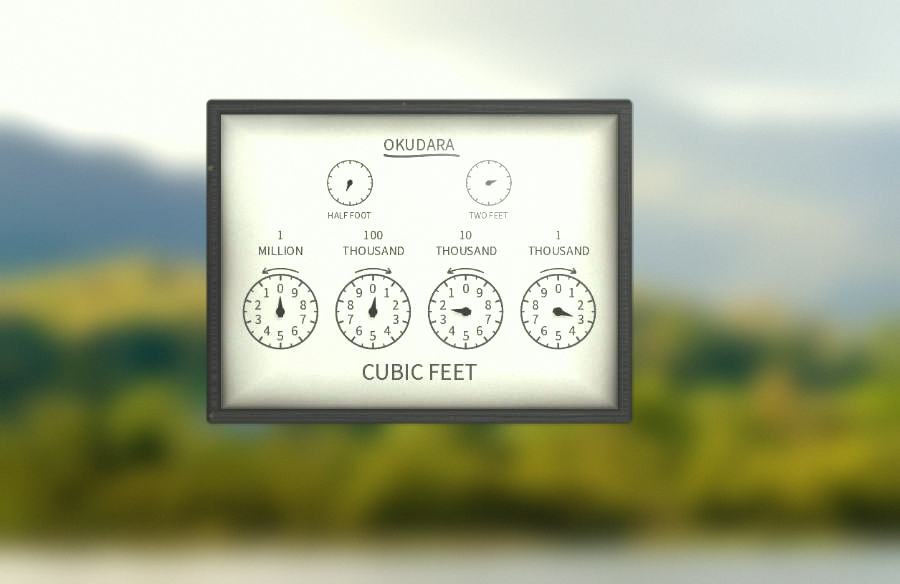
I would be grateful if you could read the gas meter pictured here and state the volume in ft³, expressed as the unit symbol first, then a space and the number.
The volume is ft³ 2300
